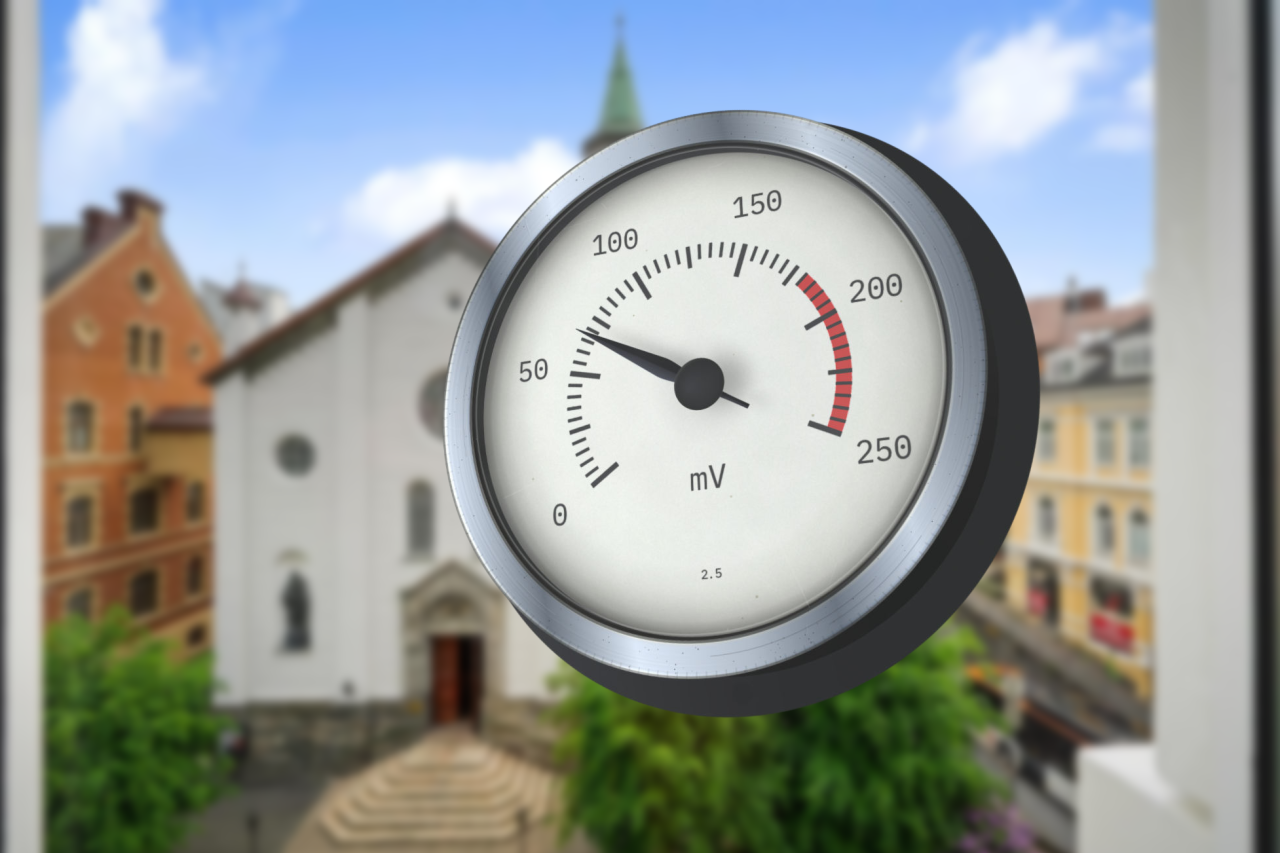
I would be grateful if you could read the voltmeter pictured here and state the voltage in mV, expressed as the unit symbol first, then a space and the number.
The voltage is mV 67.5
